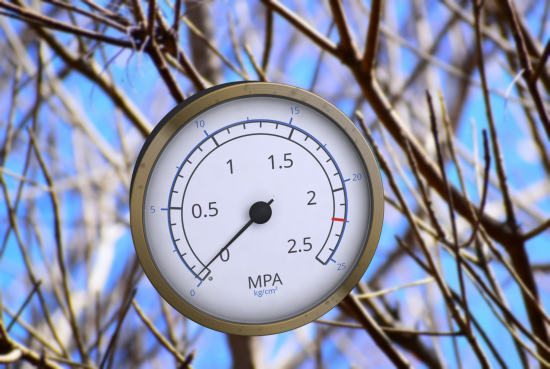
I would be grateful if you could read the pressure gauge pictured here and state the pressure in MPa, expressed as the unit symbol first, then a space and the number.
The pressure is MPa 0.05
